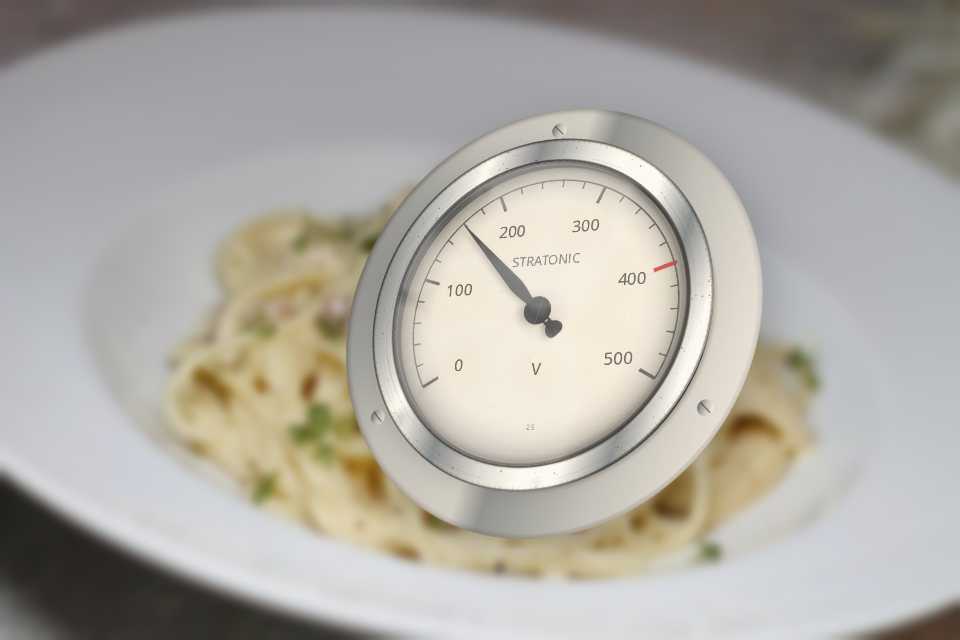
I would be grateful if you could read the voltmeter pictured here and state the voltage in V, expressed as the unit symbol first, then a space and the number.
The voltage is V 160
